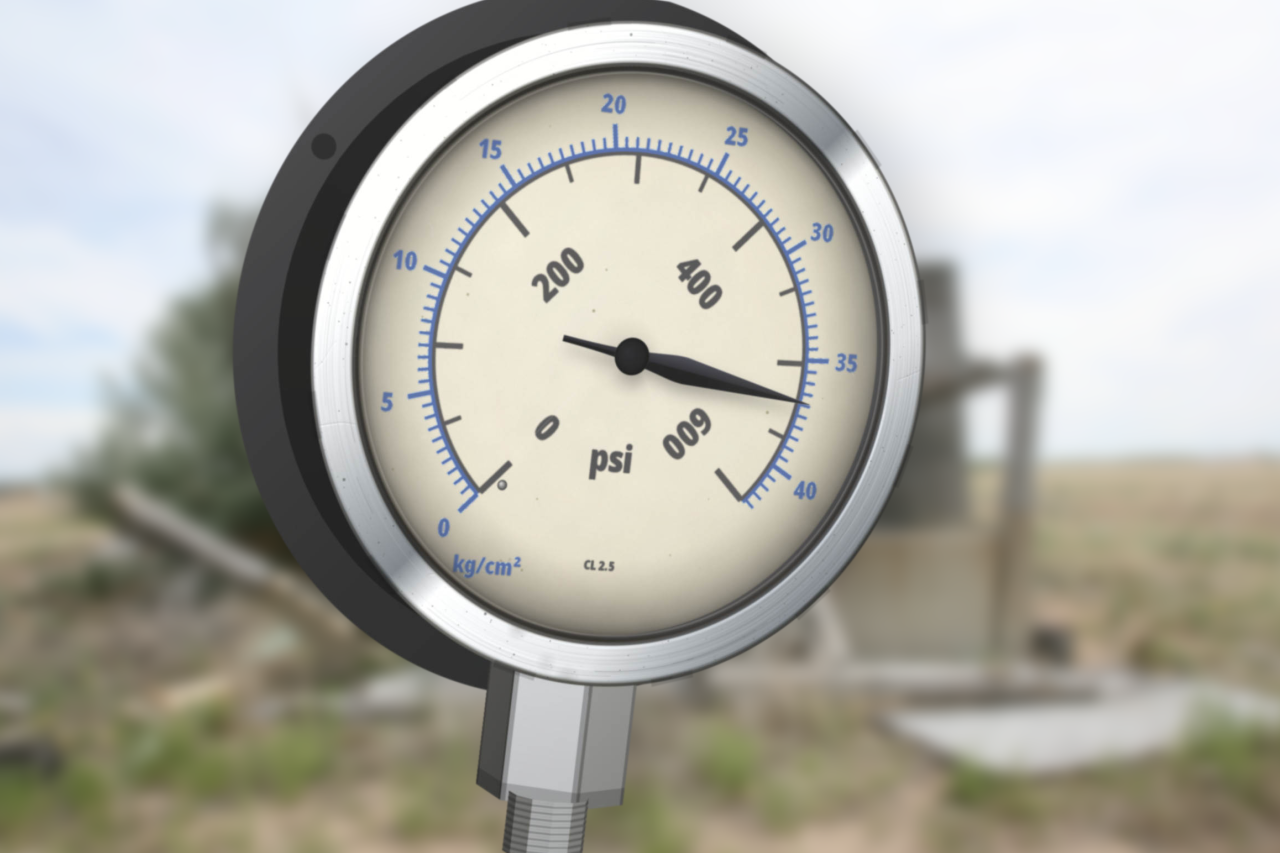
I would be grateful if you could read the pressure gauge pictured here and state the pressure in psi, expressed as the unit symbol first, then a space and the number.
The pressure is psi 525
